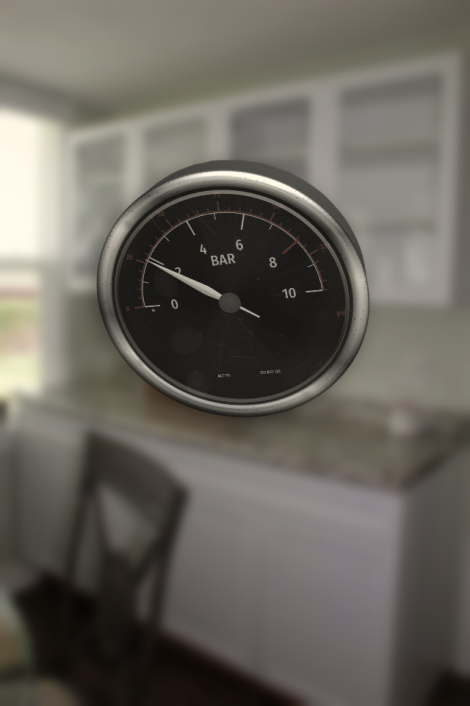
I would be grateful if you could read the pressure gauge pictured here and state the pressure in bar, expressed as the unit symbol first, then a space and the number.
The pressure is bar 2
